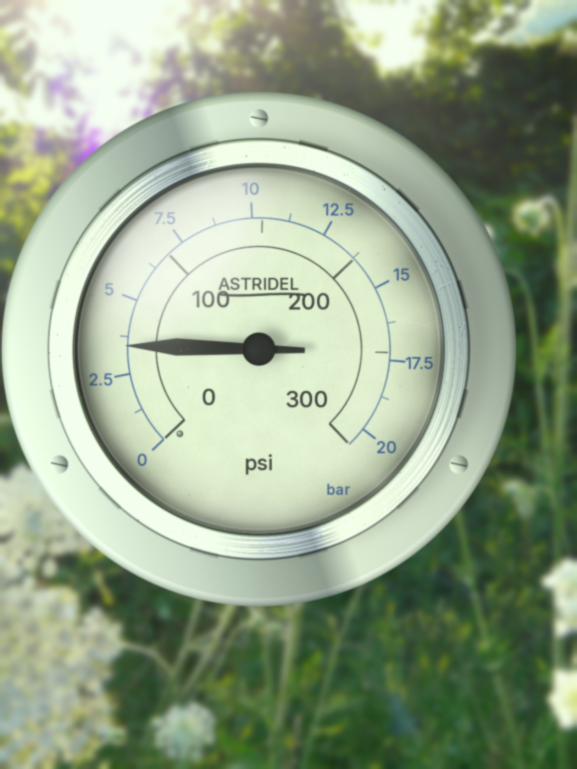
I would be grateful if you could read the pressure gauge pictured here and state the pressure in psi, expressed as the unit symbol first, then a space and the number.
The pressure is psi 50
